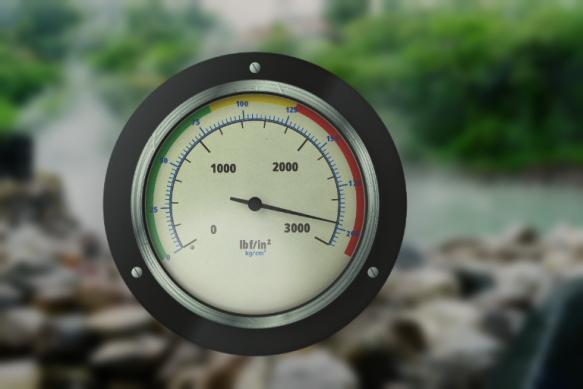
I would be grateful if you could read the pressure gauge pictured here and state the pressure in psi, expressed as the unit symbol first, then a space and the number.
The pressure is psi 2800
